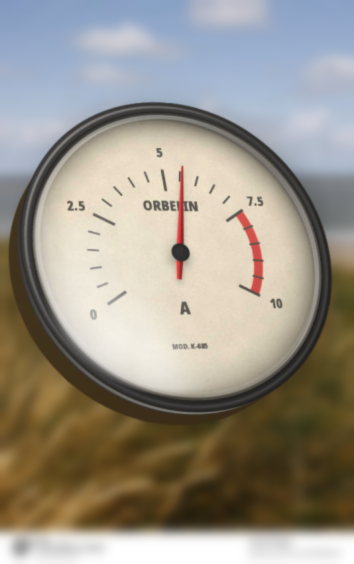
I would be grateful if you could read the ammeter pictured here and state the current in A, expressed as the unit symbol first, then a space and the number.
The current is A 5.5
